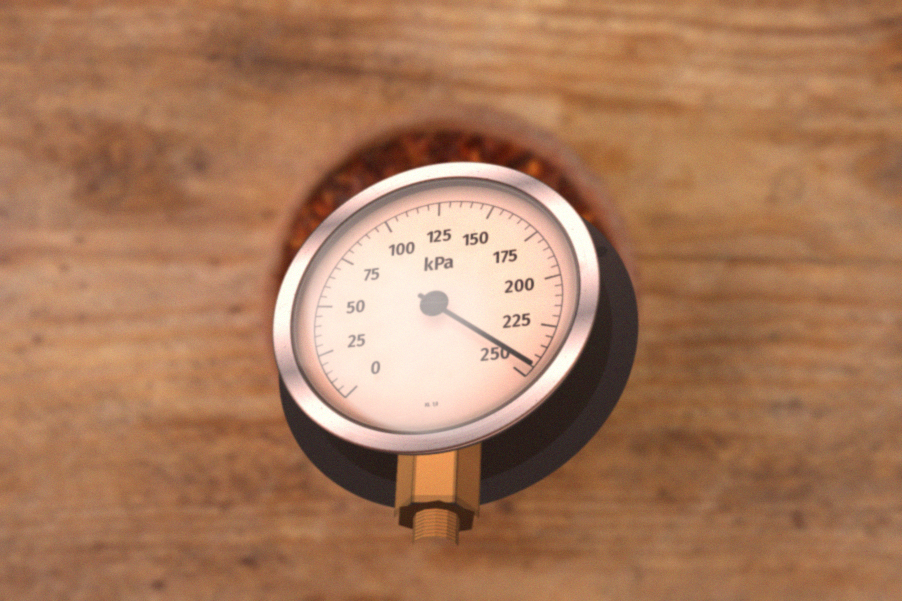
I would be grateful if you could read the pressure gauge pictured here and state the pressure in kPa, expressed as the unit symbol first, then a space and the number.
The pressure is kPa 245
